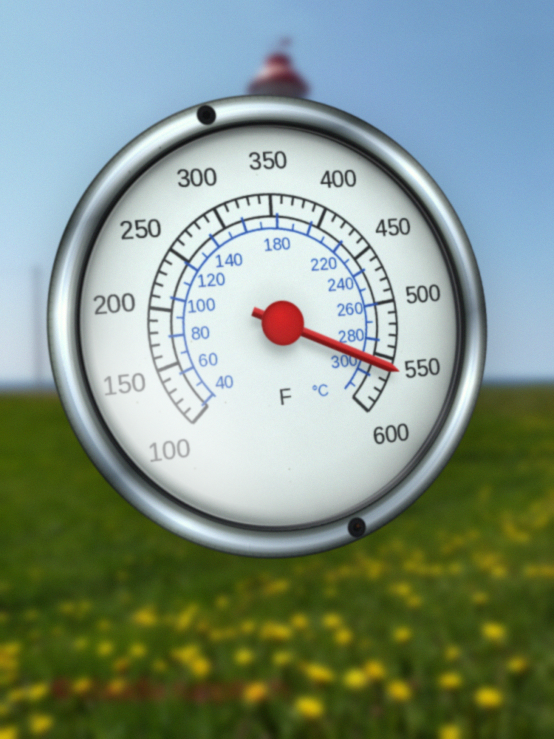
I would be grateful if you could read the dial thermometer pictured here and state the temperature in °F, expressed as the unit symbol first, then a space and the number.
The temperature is °F 560
